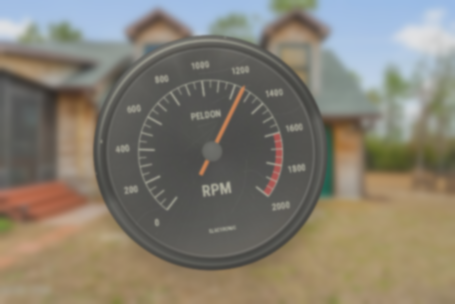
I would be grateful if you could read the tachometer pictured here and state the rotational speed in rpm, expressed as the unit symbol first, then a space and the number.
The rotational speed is rpm 1250
